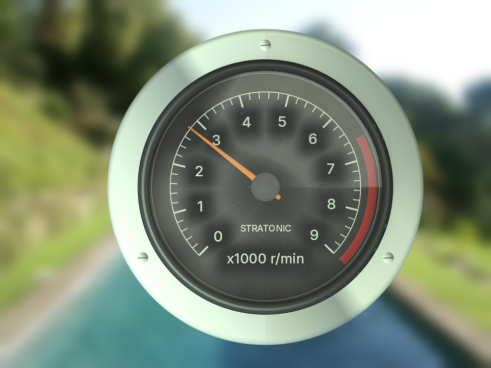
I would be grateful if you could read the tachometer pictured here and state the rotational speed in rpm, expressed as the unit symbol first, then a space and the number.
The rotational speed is rpm 2800
